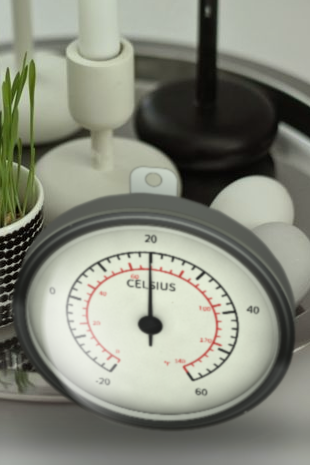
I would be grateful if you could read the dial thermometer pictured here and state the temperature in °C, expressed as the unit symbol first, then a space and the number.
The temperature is °C 20
